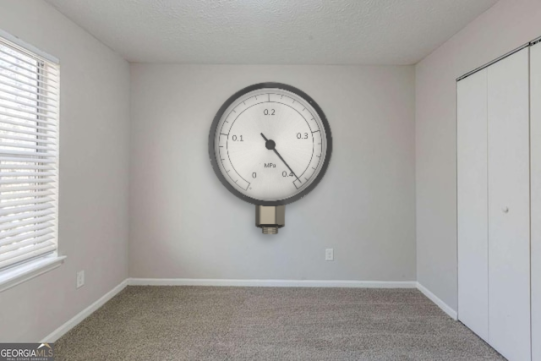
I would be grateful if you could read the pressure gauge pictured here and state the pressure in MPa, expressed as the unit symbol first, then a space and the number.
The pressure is MPa 0.39
